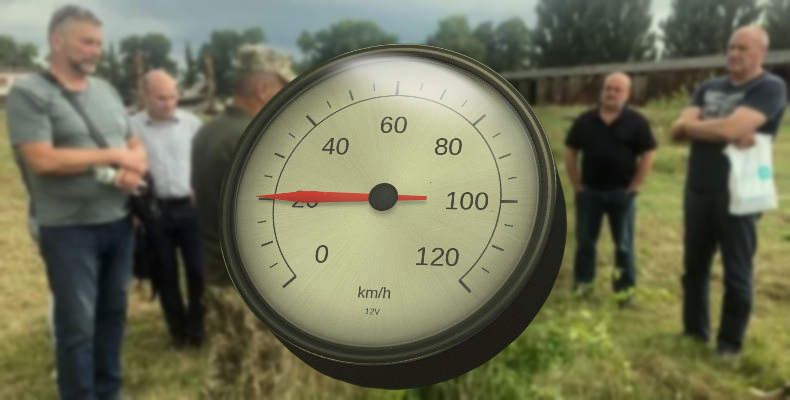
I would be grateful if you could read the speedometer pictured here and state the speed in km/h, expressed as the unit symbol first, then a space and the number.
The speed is km/h 20
